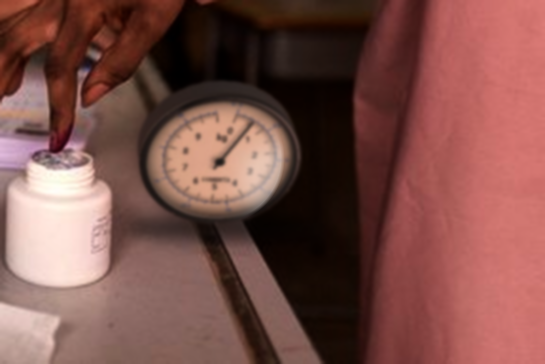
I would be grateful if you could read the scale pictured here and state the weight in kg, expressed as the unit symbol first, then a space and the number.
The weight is kg 0.5
